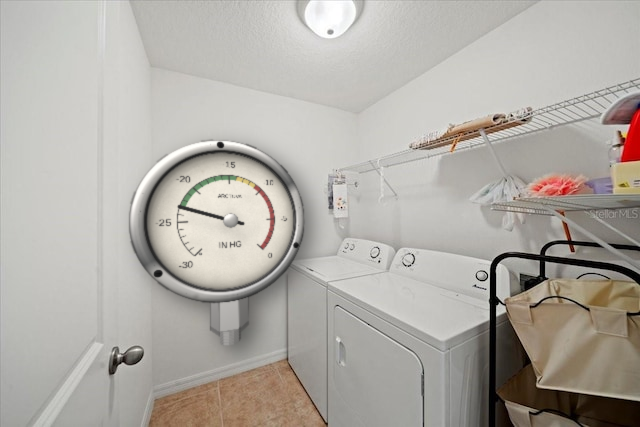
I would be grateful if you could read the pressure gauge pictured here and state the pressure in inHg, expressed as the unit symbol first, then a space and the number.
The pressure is inHg -23
